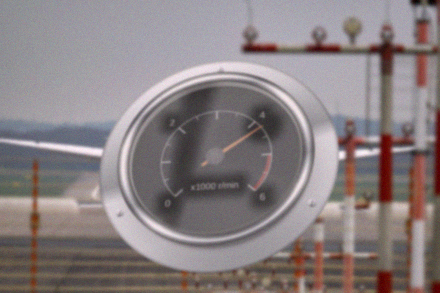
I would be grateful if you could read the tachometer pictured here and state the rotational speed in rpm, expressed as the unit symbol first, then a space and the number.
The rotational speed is rpm 4250
